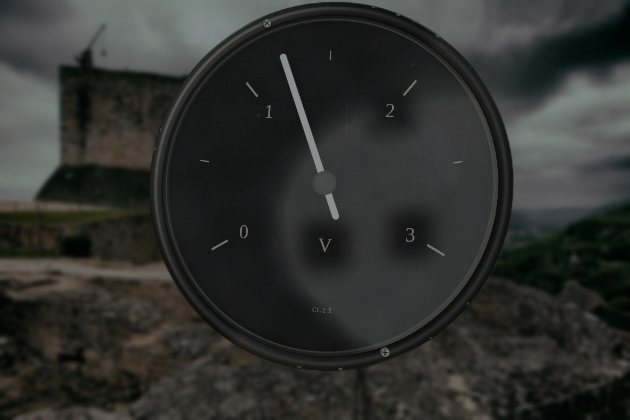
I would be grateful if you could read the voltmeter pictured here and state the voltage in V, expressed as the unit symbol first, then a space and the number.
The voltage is V 1.25
